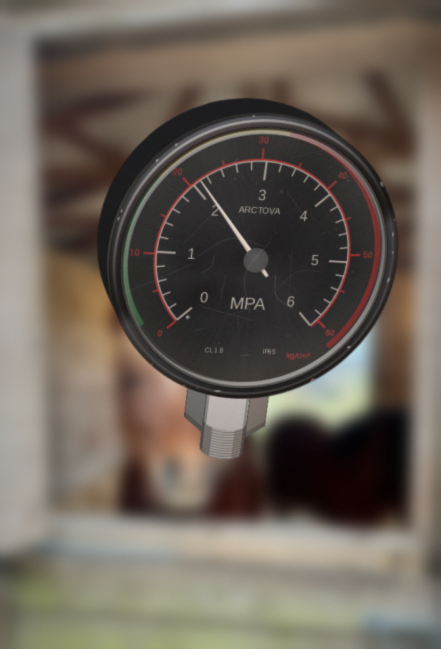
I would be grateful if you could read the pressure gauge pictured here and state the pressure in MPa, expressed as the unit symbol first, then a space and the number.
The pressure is MPa 2.1
